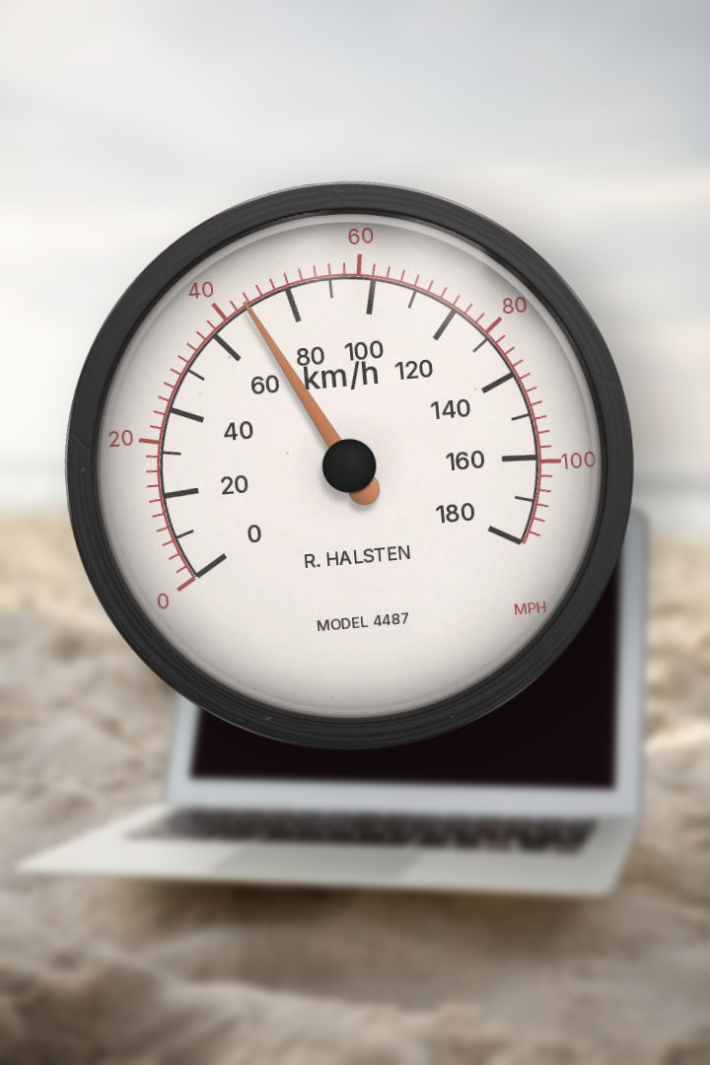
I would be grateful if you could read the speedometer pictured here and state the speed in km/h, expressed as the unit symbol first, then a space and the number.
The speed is km/h 70
